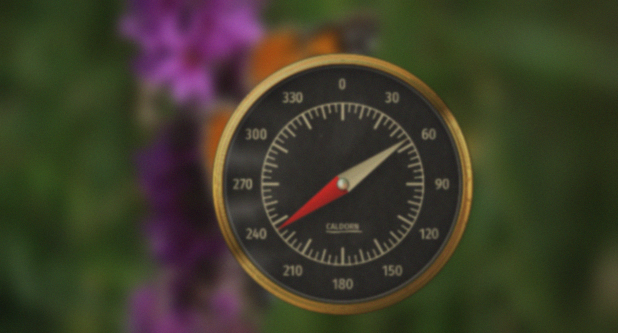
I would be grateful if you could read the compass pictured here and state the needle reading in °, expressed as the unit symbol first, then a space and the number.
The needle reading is ° 235
